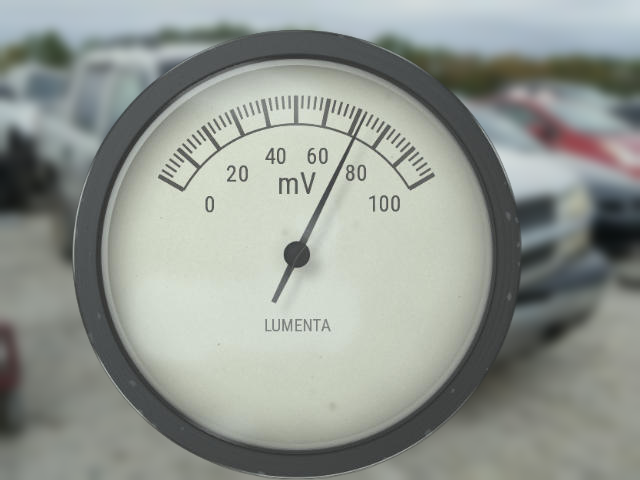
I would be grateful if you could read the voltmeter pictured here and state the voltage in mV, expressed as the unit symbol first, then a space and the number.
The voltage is mV 72
